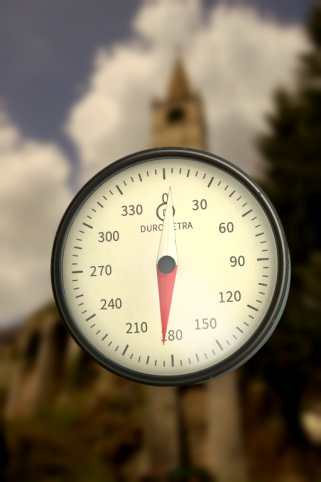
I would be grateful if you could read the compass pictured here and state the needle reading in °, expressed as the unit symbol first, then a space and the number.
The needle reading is ° 185
